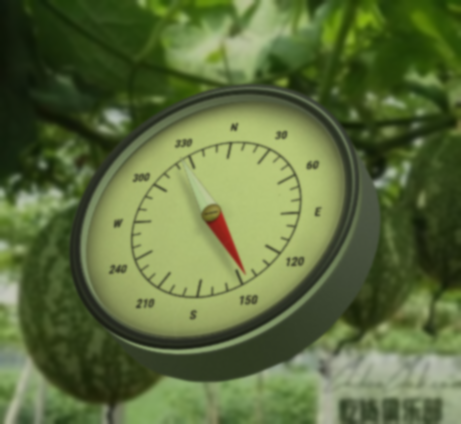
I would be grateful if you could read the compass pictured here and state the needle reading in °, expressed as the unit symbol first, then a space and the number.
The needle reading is ° 145
